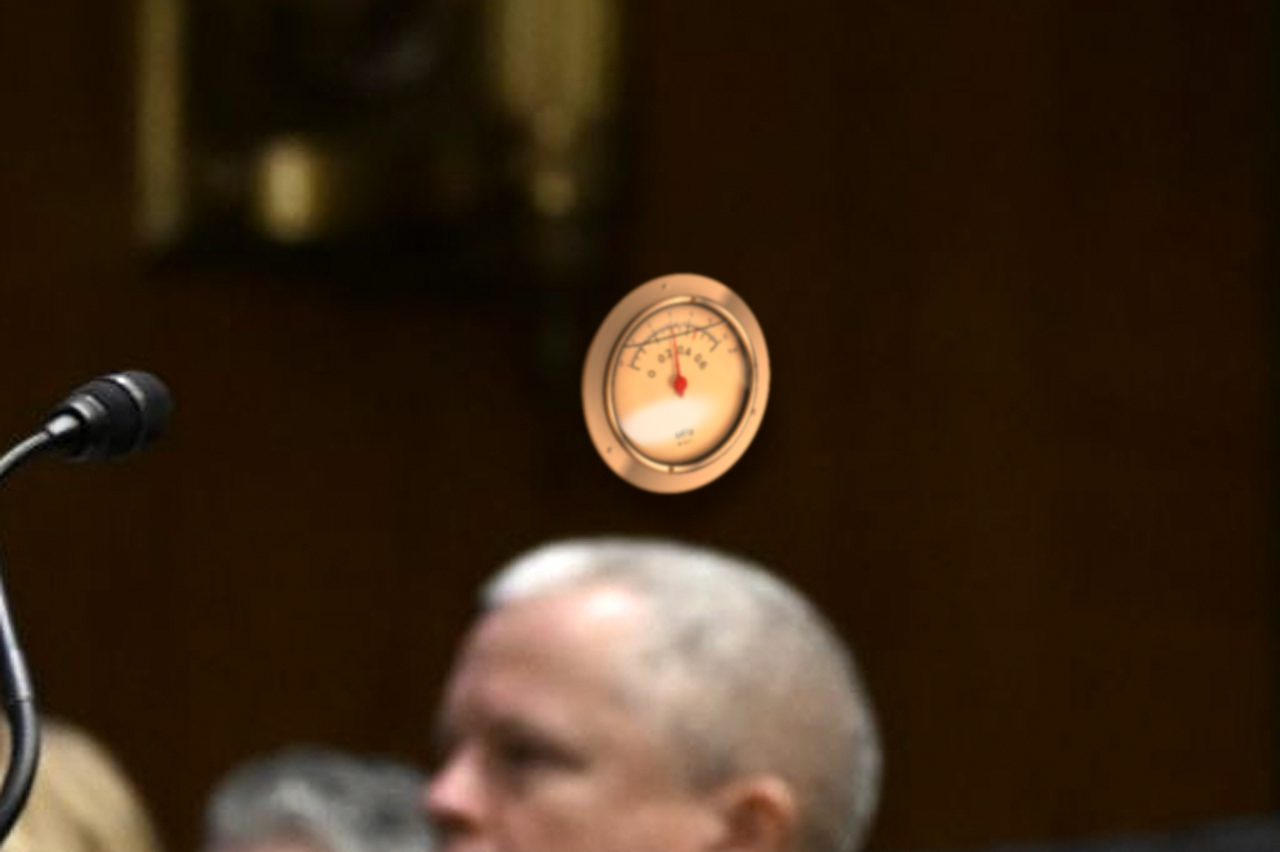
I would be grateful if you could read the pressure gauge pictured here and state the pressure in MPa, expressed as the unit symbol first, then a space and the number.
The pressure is MPa 0.3
